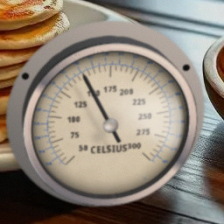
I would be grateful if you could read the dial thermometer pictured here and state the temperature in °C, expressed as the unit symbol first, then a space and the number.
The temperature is °C 150
